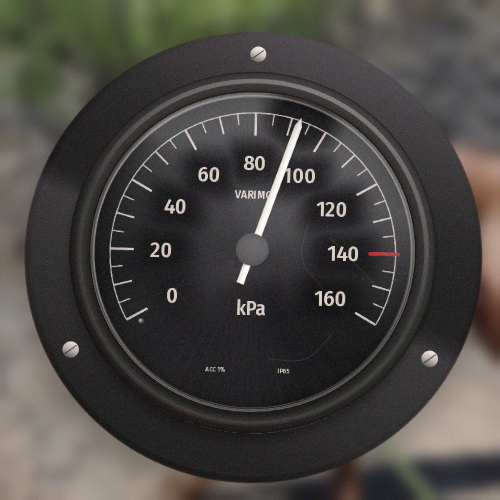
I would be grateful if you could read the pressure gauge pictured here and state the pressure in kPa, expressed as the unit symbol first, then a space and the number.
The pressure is kPa 92.5
